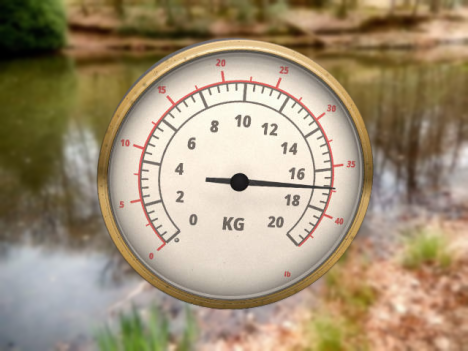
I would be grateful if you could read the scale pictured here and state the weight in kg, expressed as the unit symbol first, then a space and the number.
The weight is kg 16.8
